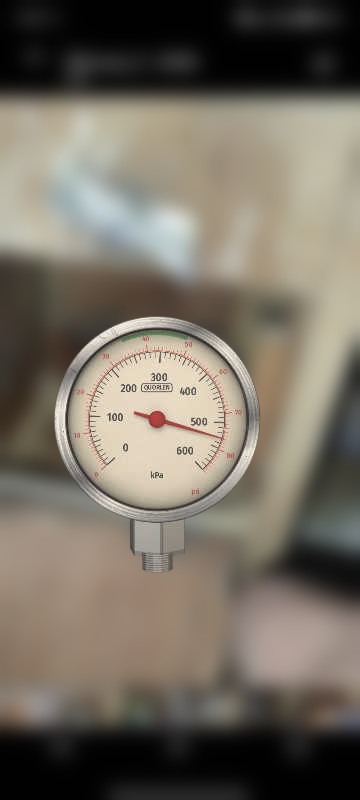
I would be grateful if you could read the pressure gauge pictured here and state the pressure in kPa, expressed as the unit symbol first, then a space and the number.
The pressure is kPa 530
